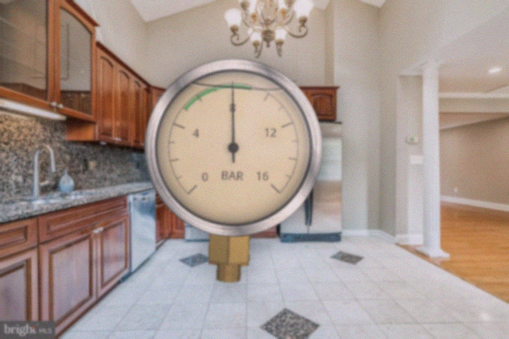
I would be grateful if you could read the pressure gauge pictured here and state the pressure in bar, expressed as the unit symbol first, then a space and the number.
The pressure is bar 8
